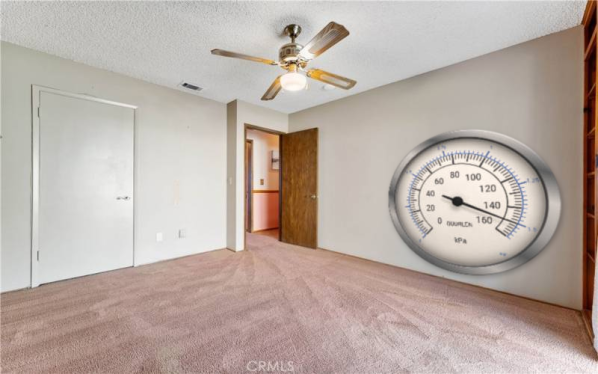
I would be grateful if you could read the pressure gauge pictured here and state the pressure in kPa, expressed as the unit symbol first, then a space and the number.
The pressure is kPa 150
